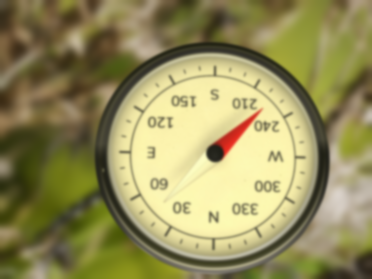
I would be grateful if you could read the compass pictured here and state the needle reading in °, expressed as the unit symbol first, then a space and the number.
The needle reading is ° 225
